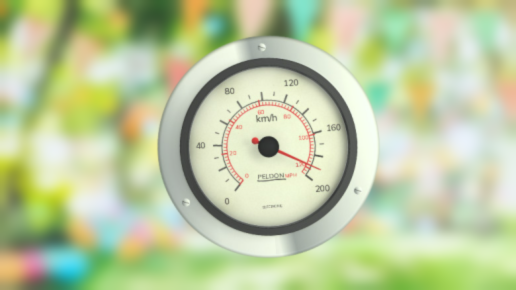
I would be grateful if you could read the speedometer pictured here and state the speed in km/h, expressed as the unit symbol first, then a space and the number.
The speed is km/h 190
